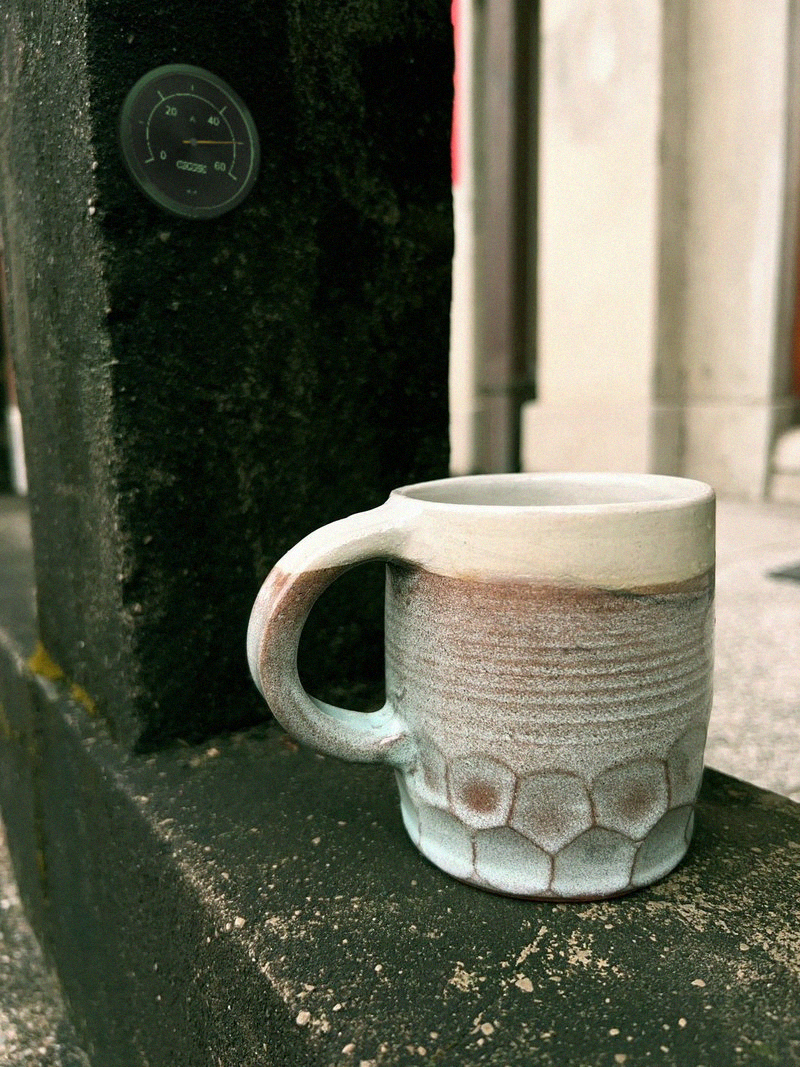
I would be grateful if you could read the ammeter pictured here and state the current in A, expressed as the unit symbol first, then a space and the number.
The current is A 50
